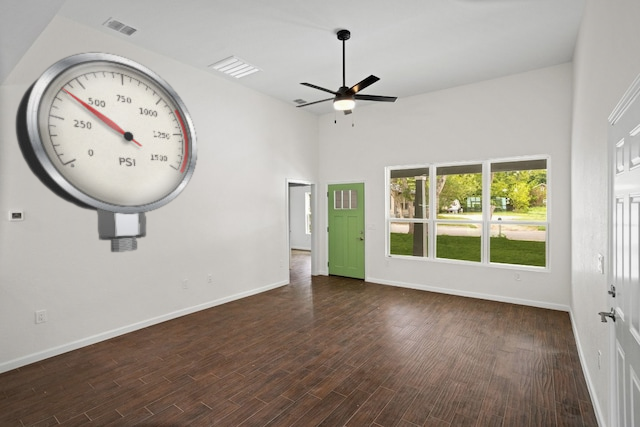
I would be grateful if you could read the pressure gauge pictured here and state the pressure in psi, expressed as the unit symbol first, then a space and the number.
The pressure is psi 400
